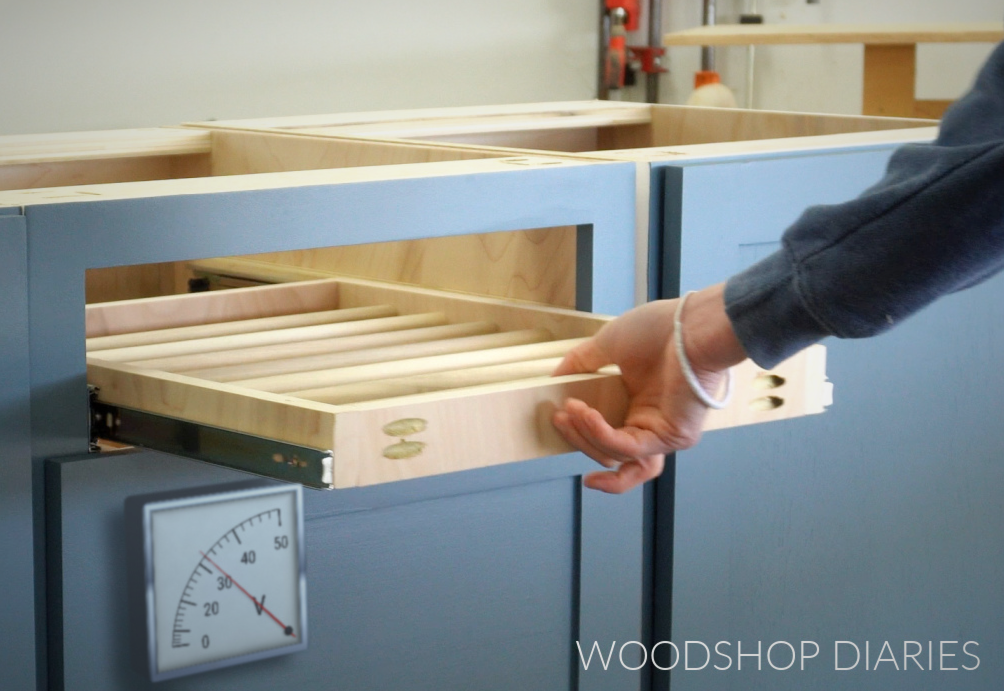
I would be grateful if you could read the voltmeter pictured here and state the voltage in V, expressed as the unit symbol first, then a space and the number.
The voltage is V 32
